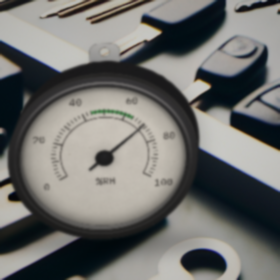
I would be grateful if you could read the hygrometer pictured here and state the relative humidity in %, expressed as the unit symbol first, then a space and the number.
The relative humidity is % 70
